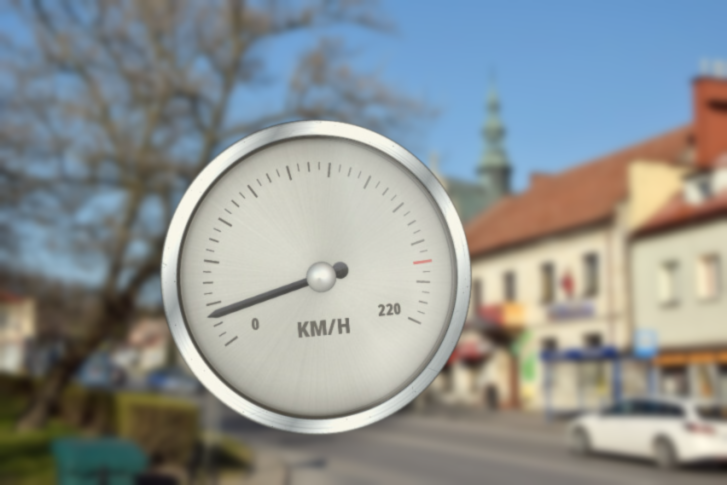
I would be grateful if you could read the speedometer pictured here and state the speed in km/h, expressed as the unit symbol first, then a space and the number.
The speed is km/h 15
